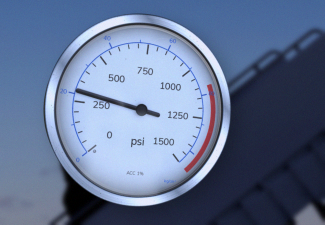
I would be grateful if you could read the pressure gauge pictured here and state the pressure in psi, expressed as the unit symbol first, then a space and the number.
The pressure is psi 300
